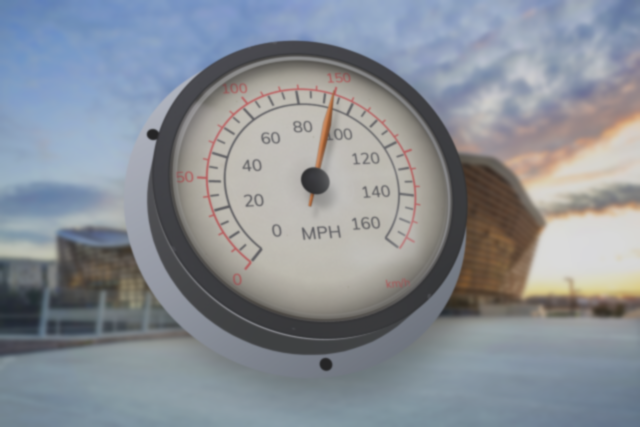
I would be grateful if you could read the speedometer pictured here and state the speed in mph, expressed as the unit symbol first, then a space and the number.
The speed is mph 92.5
